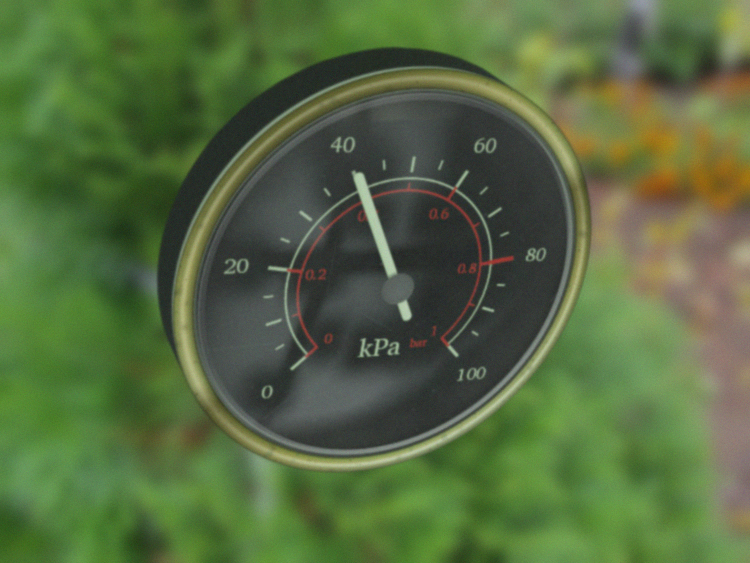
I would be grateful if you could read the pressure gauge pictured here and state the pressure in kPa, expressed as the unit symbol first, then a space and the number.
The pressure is kPa 40
